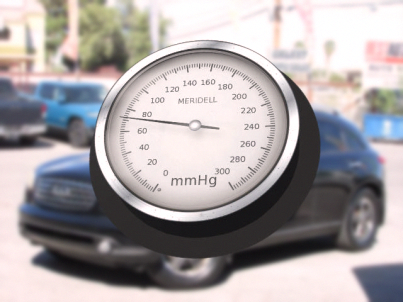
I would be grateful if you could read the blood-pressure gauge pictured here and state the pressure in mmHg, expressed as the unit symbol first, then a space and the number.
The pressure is mmHg 70
